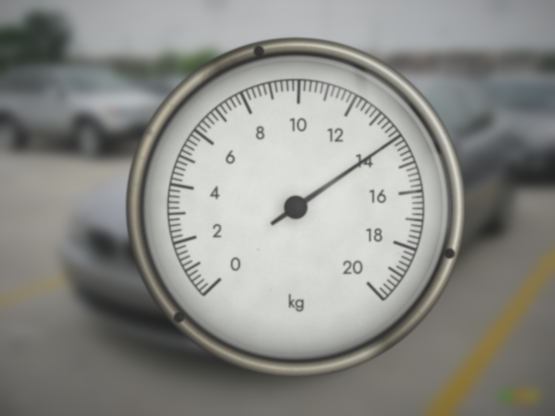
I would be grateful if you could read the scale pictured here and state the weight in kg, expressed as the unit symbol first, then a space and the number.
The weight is kg 14
